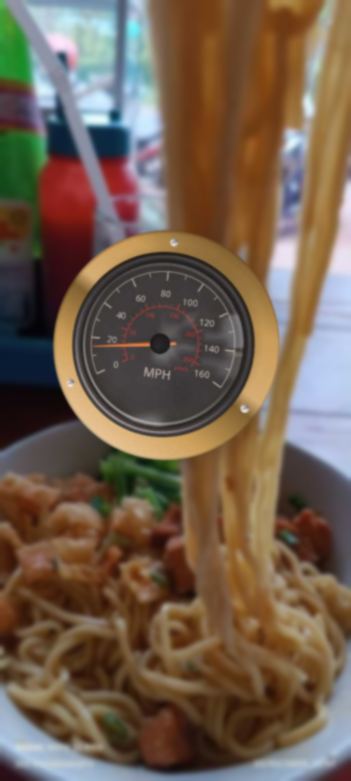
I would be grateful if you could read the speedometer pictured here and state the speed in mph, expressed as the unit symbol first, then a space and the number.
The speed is mph 15
